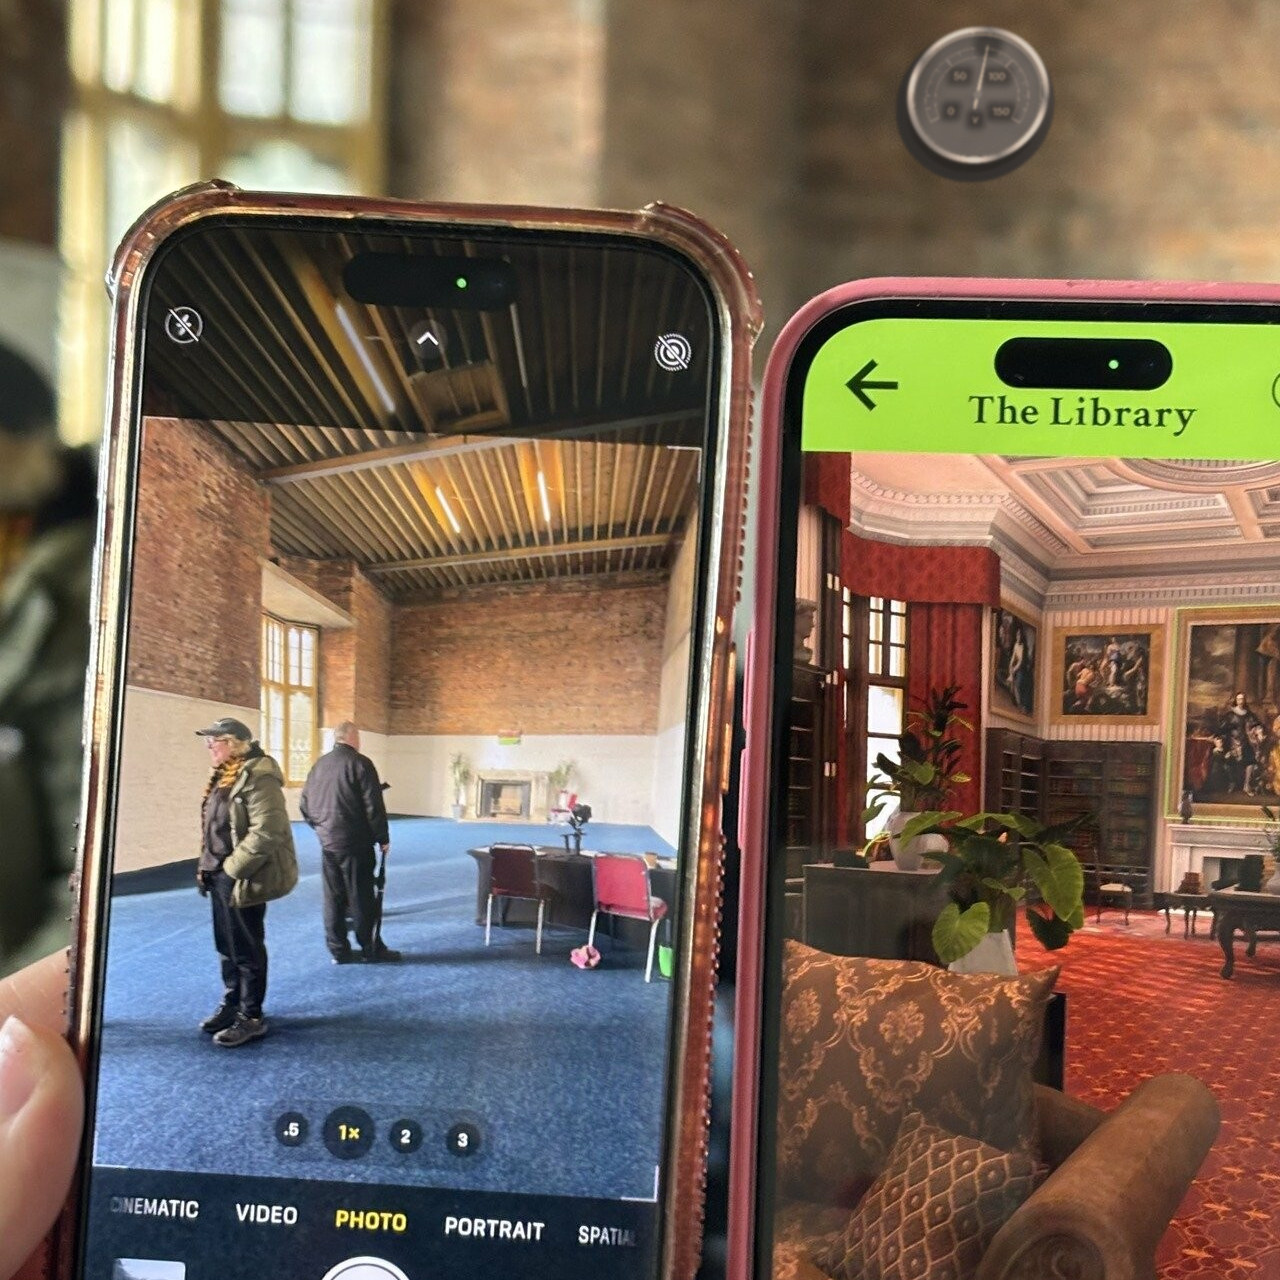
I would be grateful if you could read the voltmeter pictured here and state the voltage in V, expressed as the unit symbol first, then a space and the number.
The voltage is V 80
